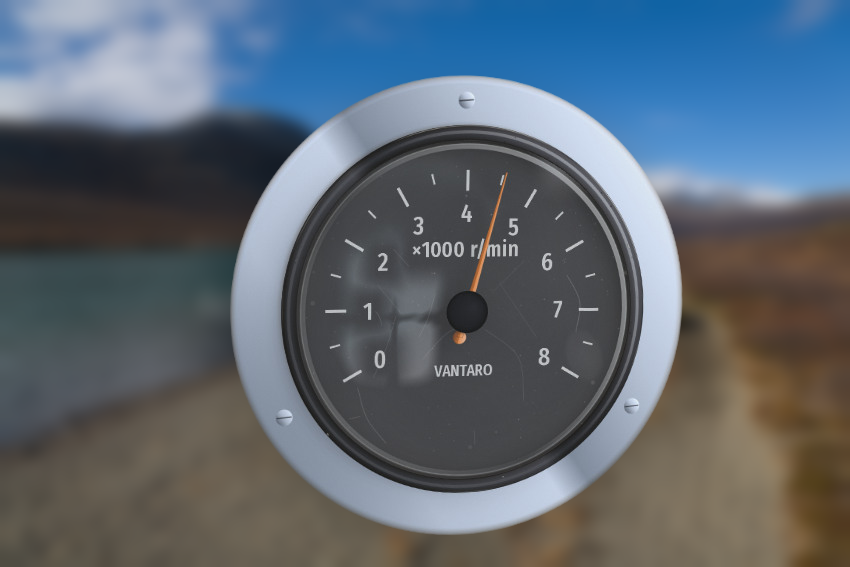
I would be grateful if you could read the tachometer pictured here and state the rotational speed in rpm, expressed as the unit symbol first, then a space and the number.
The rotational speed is rpm 4500
